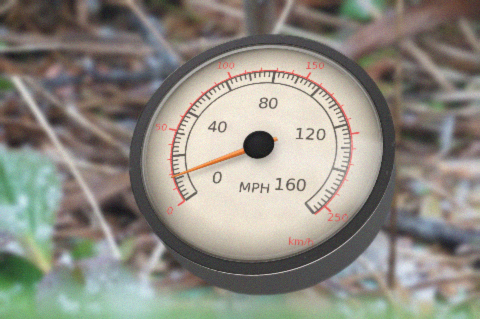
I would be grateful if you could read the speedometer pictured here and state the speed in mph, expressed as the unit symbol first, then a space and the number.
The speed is mph 10
